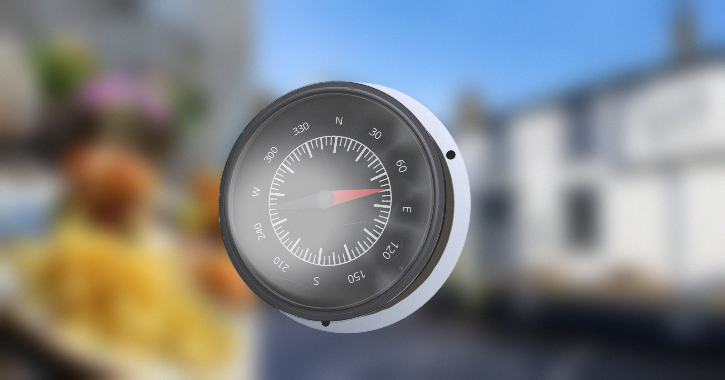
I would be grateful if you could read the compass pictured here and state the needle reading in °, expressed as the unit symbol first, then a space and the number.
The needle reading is ° 75
